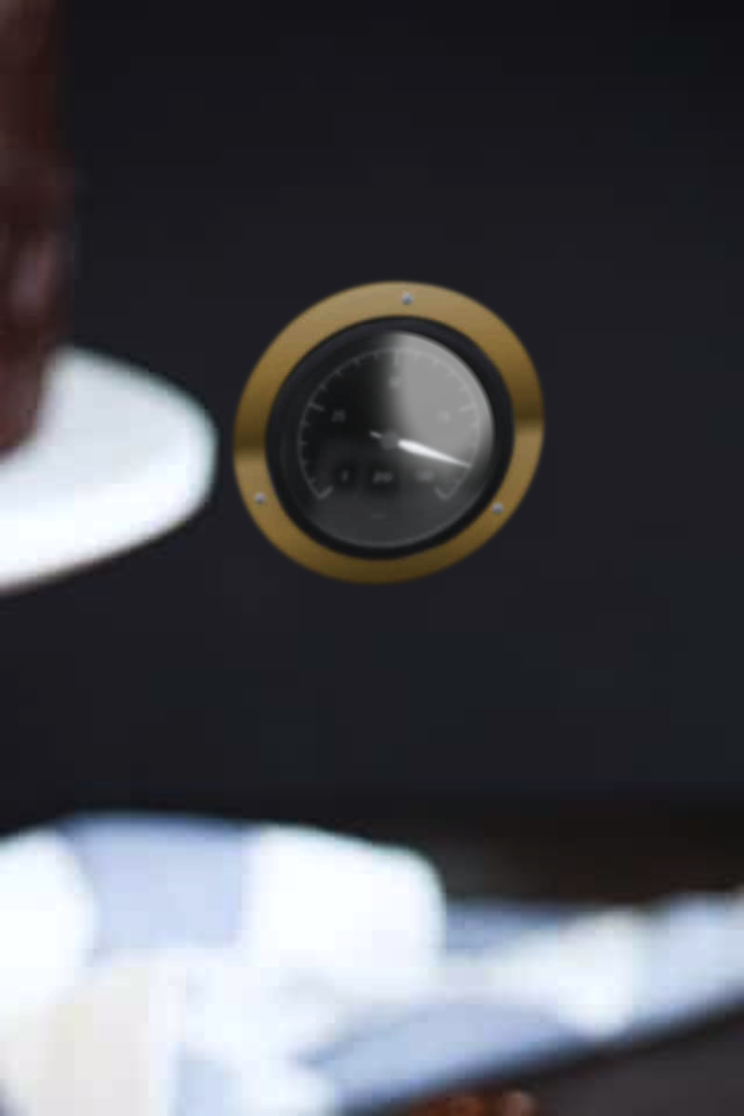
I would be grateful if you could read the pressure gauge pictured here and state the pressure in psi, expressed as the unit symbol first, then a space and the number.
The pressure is psi 90
